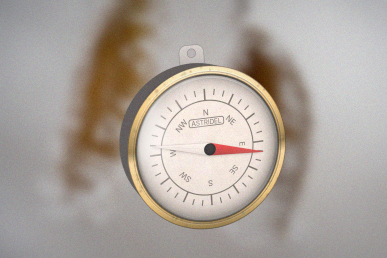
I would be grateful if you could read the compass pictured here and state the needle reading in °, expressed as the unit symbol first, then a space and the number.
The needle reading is ° 100
